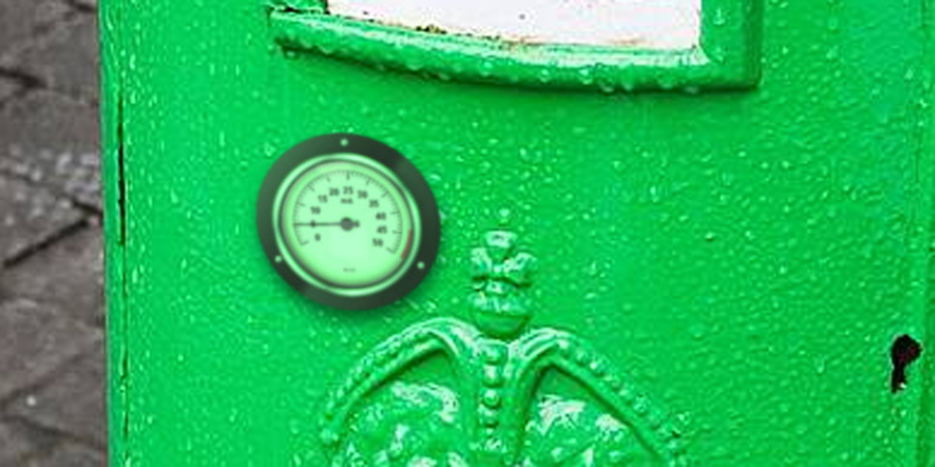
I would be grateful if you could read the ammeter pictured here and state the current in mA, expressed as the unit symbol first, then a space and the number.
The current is mA 5
